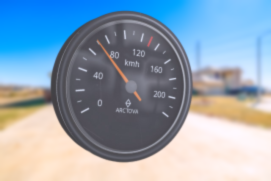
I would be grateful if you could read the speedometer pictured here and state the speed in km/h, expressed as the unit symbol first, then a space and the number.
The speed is km/h 70
